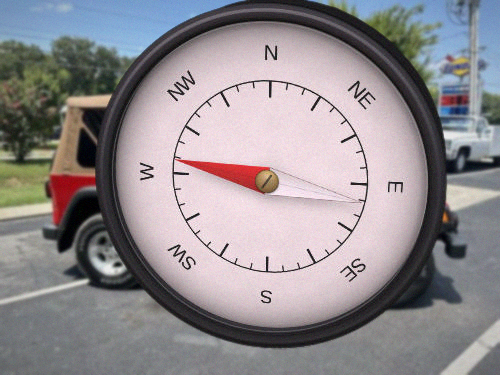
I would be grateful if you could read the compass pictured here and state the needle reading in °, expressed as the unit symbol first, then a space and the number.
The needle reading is ° 280
